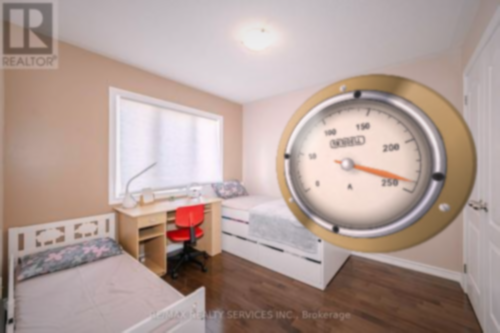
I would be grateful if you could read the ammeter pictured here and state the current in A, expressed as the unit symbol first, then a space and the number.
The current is A 240
